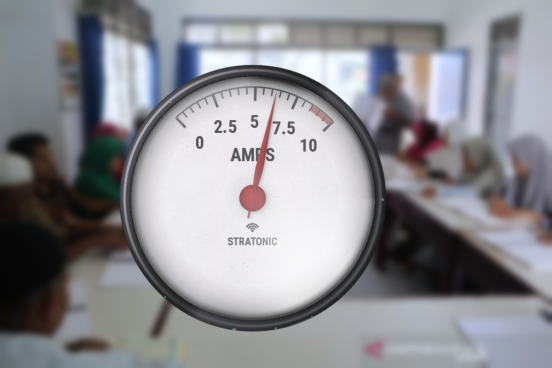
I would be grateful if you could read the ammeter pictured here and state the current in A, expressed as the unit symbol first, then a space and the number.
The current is A 6.25
